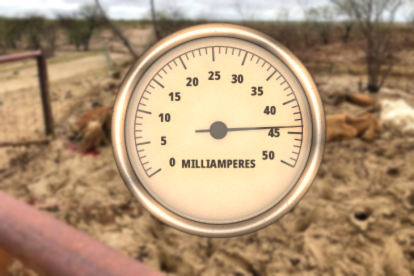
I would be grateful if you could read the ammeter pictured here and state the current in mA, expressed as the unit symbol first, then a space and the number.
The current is mA 44
